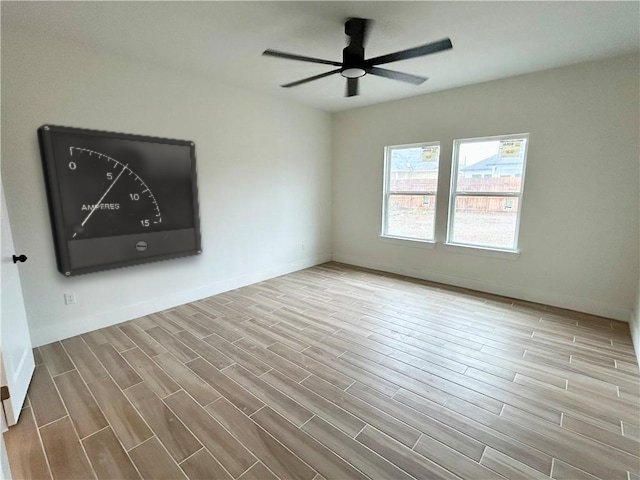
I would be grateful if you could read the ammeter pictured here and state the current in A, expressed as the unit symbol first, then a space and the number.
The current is A 6
